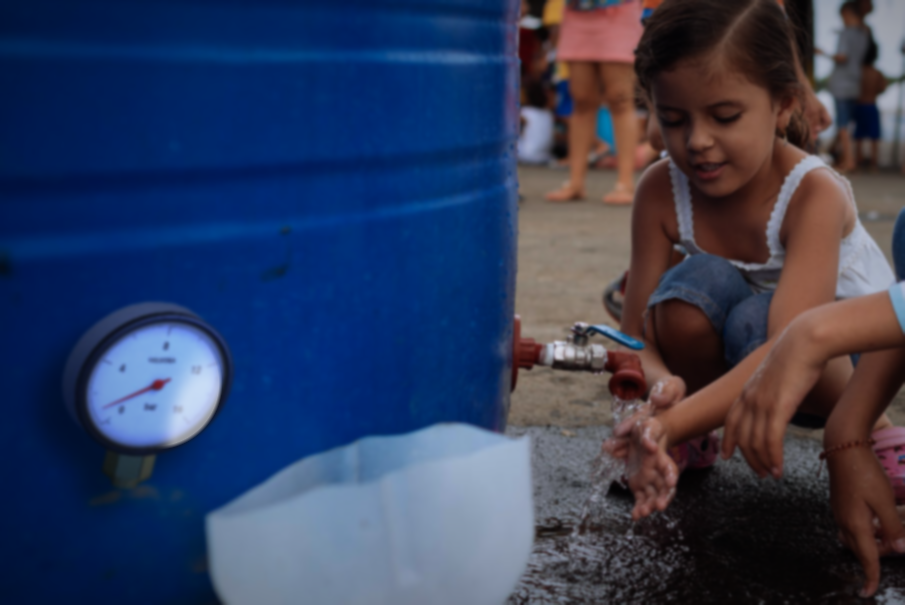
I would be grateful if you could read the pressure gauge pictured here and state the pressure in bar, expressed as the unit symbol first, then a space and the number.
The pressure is bar 1
